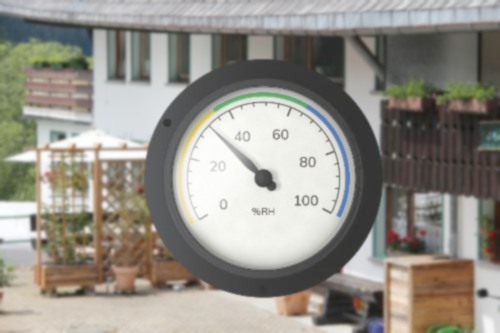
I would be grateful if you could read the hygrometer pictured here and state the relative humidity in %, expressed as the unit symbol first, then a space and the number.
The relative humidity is % 32
